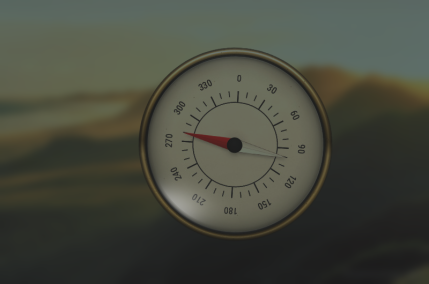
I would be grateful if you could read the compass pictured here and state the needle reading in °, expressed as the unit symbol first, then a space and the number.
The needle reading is ° 280
